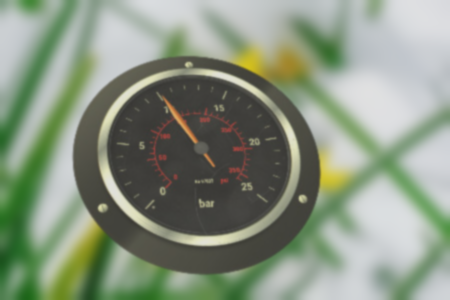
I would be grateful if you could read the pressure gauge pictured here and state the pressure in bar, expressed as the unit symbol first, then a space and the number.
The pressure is bar 10
